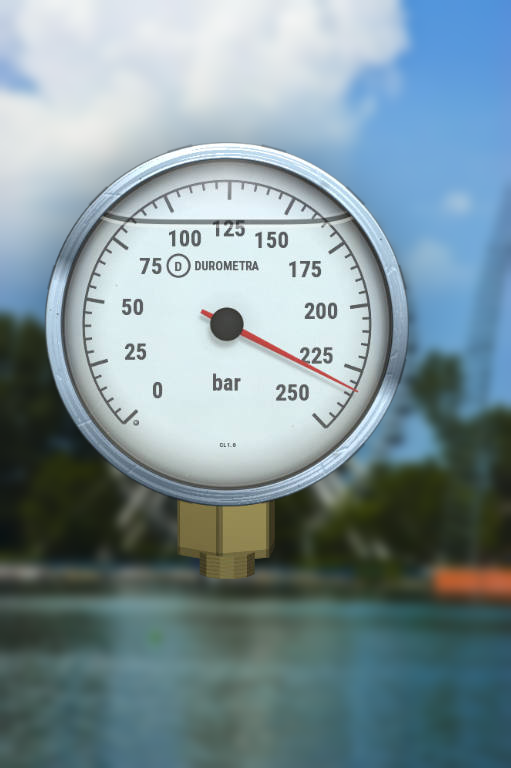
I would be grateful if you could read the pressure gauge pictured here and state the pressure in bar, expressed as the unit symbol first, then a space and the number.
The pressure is bar 232.5
